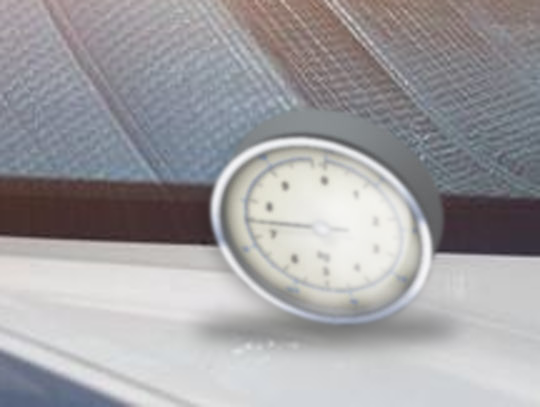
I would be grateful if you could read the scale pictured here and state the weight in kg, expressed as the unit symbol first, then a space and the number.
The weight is kg 7.5
